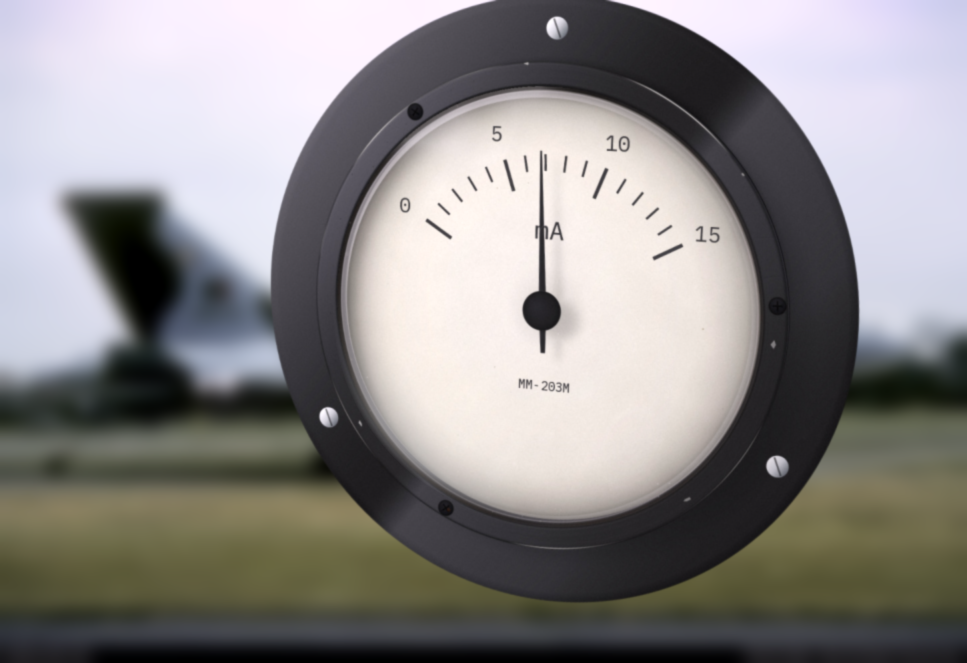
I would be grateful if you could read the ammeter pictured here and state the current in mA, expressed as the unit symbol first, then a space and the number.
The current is mA 7
